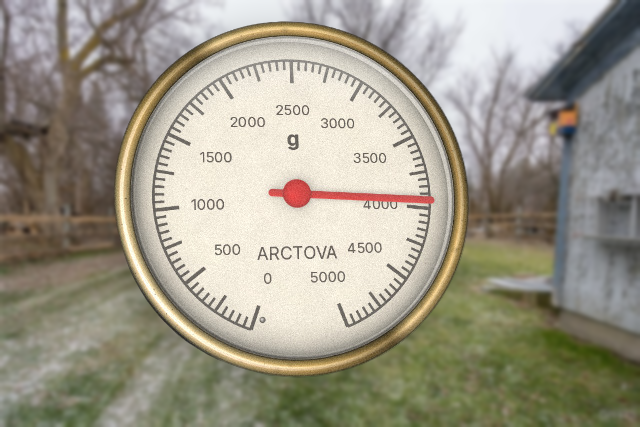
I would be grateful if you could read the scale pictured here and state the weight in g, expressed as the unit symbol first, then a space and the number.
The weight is g 3950
